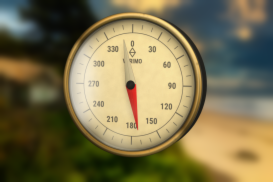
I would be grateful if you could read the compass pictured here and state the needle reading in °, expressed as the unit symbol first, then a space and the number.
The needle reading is ° 170
